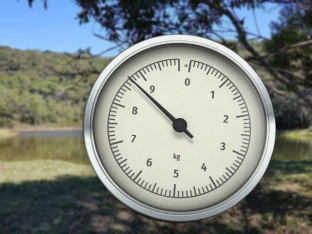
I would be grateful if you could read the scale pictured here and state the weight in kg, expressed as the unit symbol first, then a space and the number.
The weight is kg 8.7
